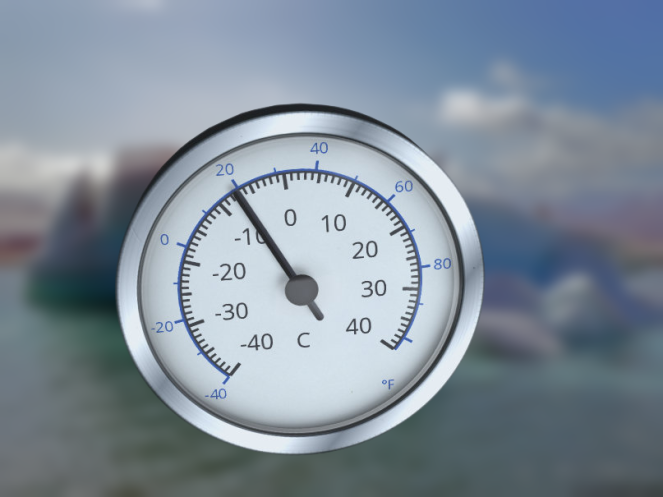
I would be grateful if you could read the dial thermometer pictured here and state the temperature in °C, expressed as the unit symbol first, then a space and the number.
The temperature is °C -7
